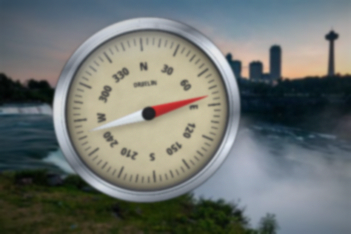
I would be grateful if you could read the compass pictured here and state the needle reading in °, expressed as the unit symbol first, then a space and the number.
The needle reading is ° 80
